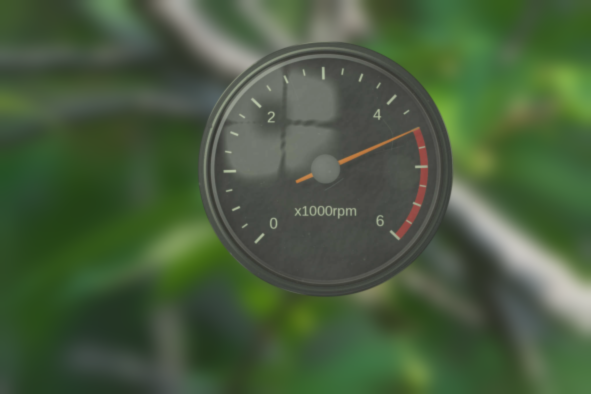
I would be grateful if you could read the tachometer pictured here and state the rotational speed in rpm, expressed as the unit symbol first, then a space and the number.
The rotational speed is rpm 4500
